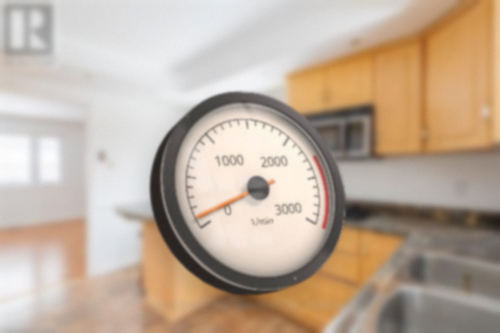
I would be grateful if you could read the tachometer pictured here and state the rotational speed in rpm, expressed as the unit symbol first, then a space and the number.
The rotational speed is rpm 100
